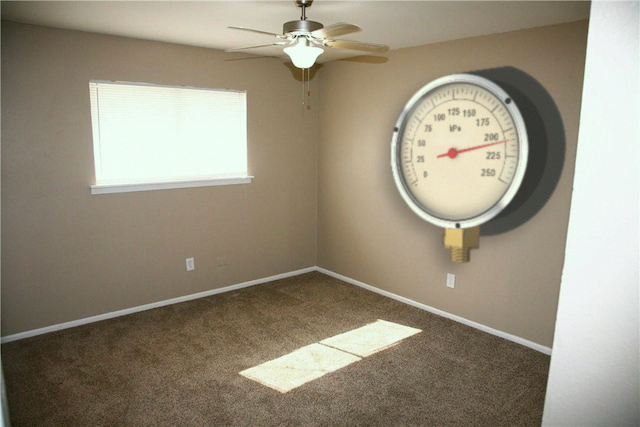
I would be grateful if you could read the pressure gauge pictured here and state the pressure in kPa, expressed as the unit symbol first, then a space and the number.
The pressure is kPa 210
